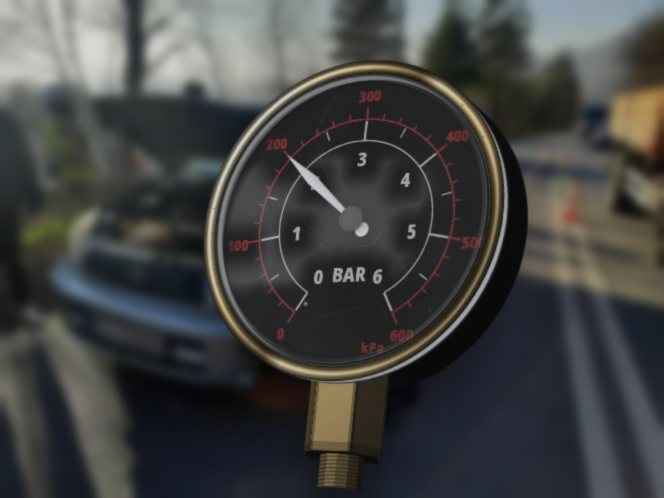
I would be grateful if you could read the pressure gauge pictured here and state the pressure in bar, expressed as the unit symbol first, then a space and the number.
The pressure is bar 2
